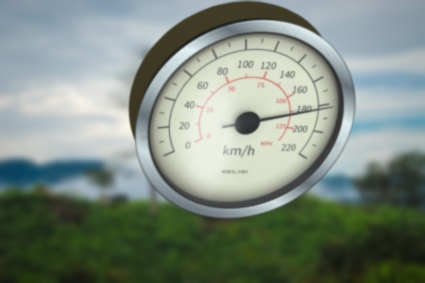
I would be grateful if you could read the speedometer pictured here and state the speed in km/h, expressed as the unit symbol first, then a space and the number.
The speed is km/h 180
